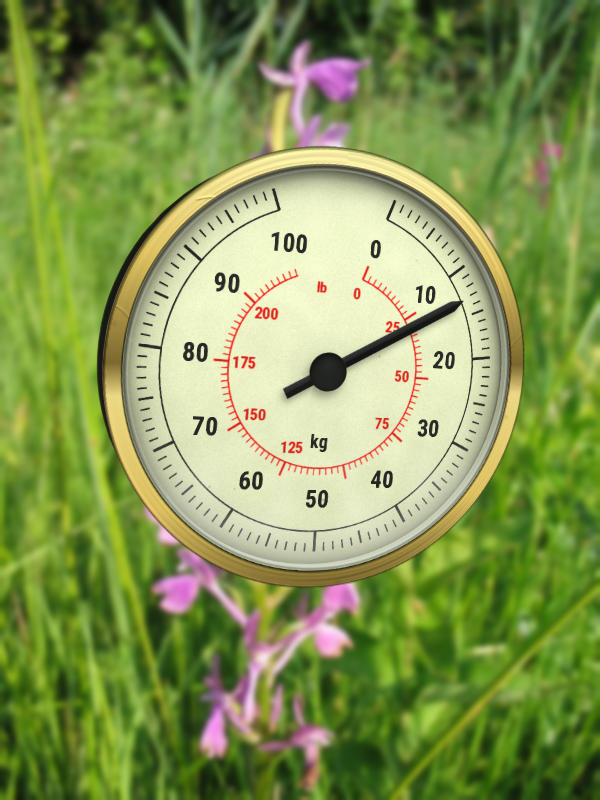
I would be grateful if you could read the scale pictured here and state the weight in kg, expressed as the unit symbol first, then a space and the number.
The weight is kg 13
